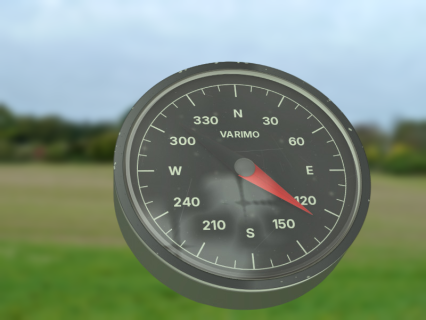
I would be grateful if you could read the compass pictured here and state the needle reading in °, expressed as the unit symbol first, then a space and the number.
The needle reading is ° 130
